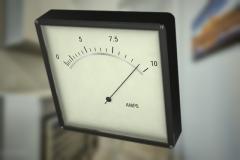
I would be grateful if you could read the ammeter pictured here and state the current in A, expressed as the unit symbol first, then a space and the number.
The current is A 9.5
